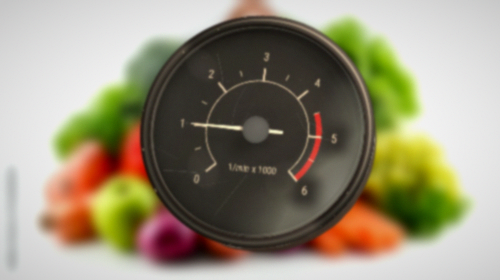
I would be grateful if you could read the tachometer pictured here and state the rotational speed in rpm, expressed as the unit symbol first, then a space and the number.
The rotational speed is rpm 1000
